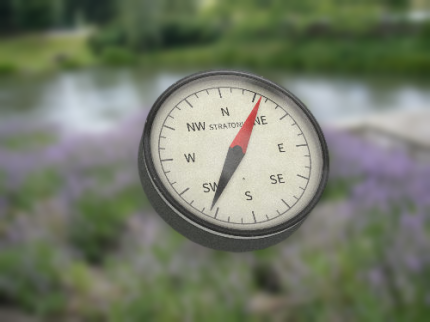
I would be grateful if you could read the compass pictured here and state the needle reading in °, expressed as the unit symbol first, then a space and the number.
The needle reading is ° 35
